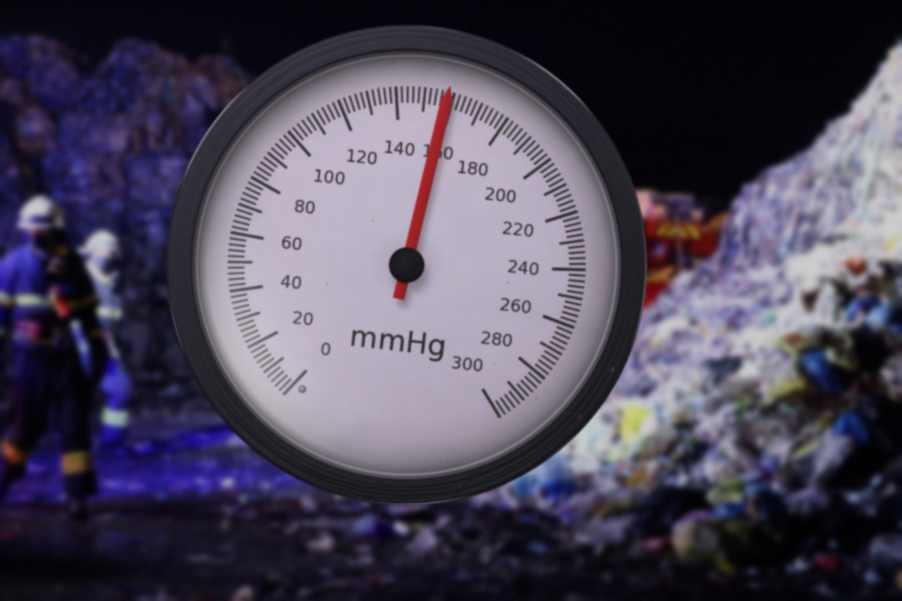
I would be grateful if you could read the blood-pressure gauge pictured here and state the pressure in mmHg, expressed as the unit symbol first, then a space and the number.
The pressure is mmHg 158
